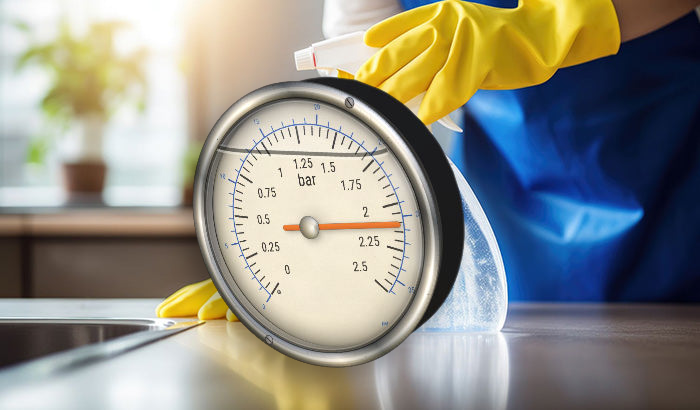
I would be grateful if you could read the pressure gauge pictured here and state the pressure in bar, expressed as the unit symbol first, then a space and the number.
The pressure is bar 2.1
